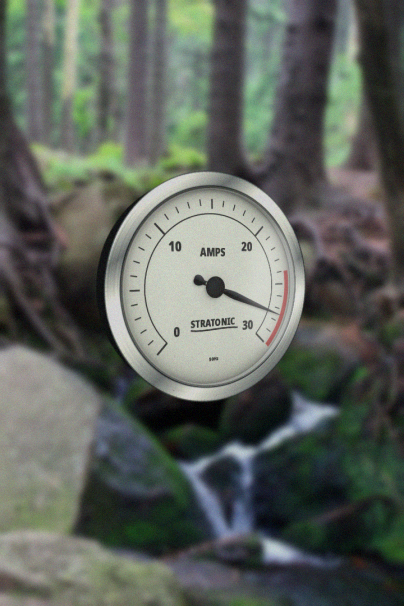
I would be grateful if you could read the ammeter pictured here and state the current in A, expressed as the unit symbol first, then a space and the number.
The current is A 27.5
